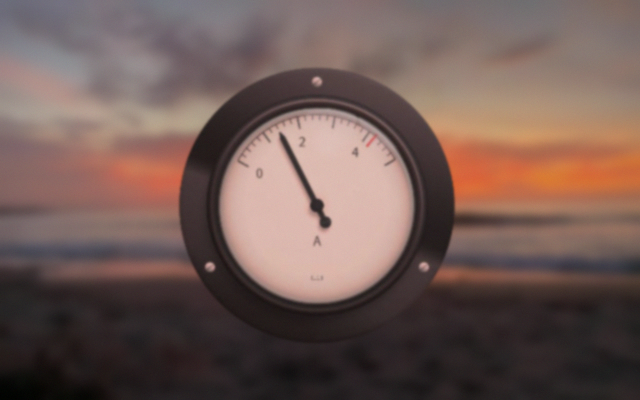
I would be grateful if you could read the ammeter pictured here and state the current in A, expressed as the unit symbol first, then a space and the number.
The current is A 1.4
